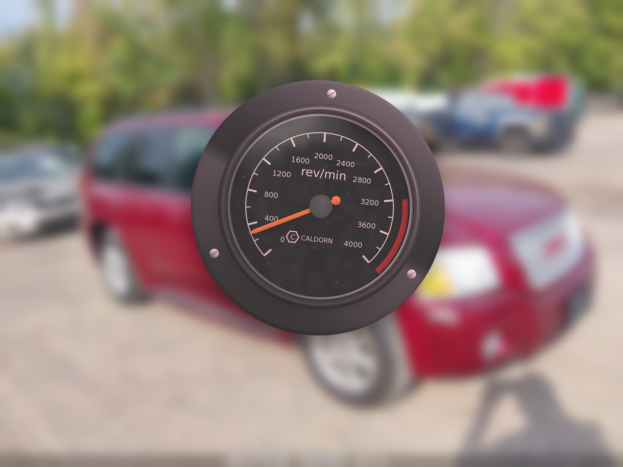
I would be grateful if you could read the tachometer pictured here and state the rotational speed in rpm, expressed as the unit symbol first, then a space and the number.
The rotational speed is rpm 300
